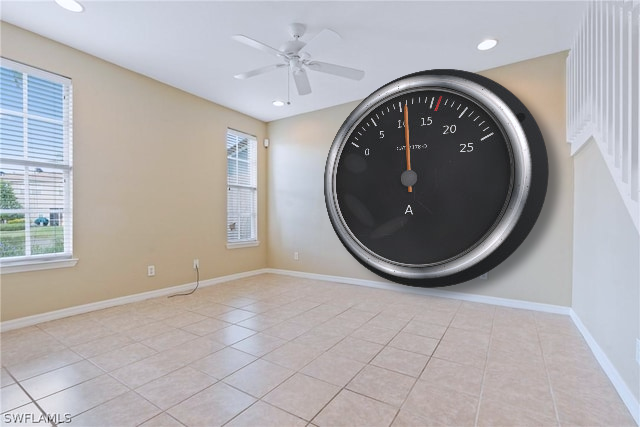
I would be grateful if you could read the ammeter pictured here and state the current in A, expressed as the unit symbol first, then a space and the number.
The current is A 11
